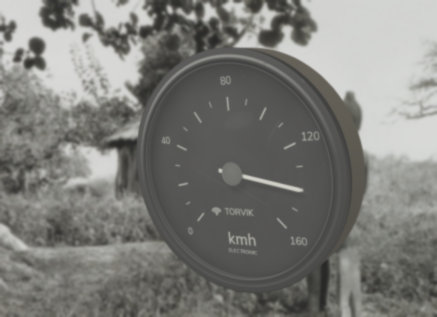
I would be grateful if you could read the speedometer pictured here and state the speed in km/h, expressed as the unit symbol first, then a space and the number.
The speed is km/h 140
